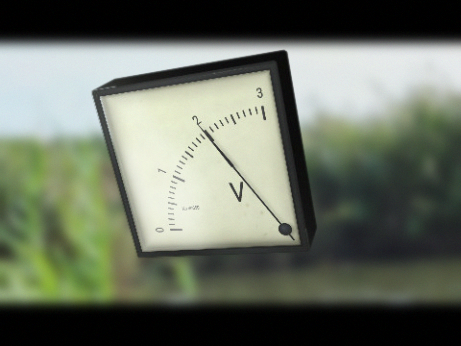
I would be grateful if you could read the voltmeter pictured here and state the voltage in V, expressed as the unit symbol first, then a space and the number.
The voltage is V 2
